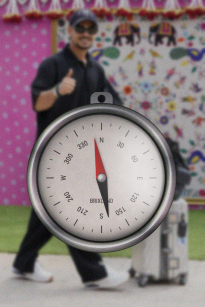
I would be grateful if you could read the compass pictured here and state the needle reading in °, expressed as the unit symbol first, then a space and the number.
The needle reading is ° 350
